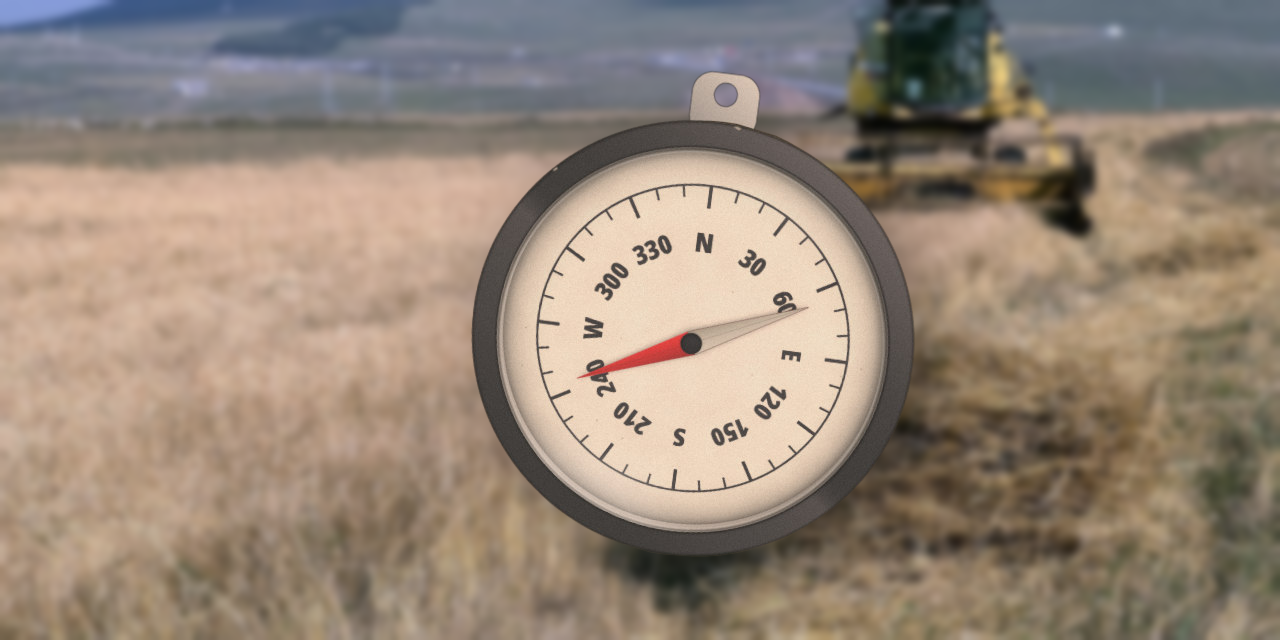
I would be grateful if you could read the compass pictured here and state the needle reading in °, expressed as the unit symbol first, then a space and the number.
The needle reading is ° 245
